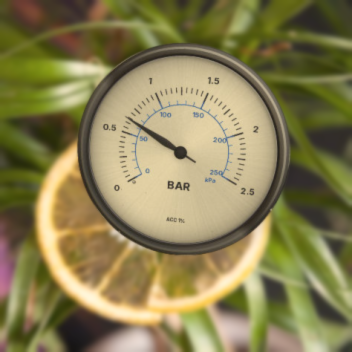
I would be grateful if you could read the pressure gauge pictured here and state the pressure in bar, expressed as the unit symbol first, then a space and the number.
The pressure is bar 0.65
